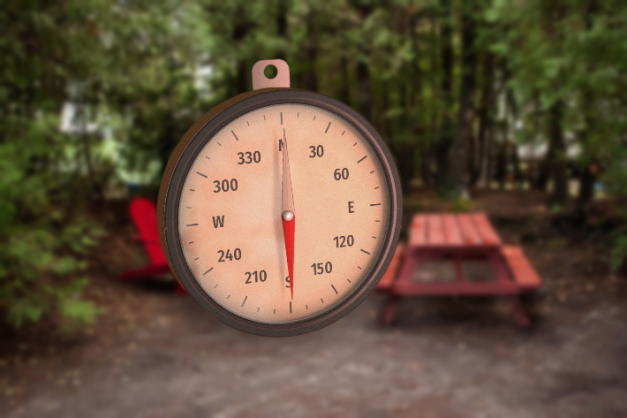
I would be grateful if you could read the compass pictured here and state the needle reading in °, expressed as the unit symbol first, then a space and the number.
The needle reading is ° 180
